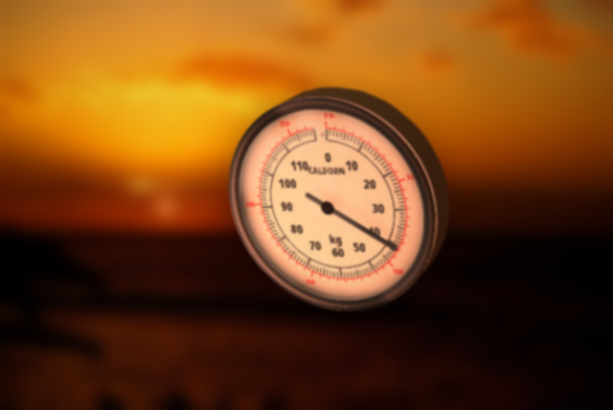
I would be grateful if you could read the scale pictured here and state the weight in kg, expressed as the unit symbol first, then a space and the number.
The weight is kg 40
